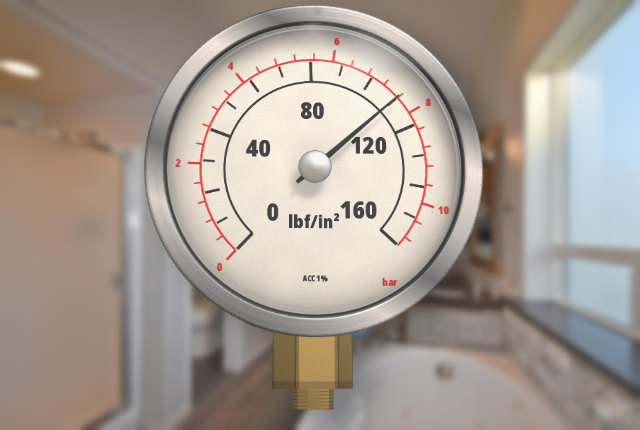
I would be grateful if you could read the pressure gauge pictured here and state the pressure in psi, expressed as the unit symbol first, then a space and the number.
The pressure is psi 110
